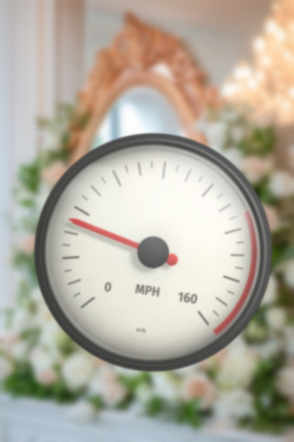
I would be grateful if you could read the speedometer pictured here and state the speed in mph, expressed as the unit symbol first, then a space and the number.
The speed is mph 35
